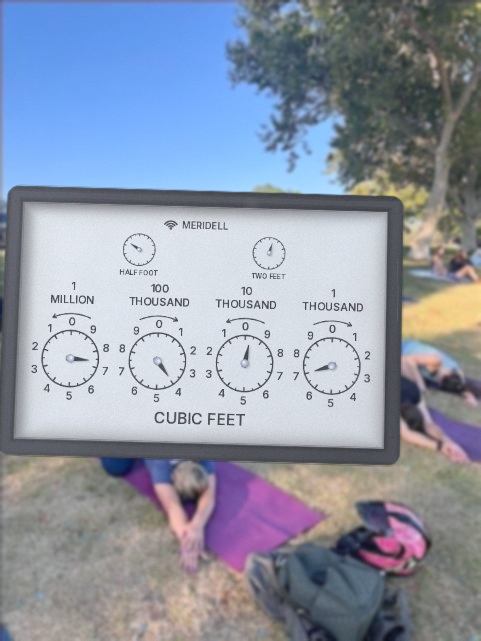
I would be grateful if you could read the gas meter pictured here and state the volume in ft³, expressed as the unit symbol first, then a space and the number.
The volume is ft³ 739700
